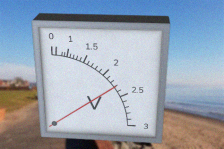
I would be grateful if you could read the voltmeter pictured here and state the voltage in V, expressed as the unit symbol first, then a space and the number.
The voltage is V 2.3
